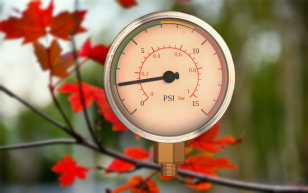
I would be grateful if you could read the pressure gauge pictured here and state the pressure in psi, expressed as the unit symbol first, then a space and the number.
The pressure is psi 2
